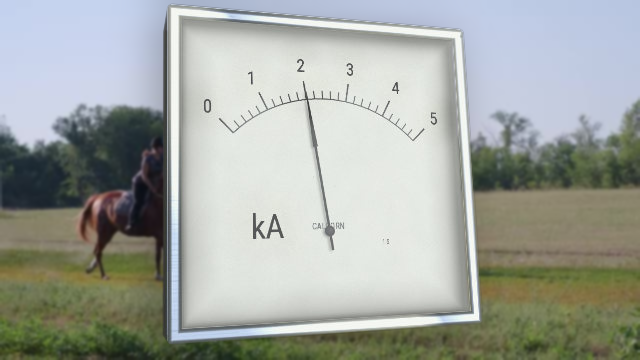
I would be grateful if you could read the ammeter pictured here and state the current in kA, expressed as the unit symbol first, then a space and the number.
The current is kA 2
